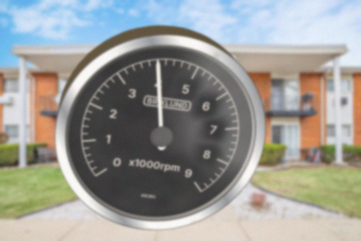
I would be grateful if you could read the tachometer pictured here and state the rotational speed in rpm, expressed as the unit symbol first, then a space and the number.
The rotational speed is rpm 4000
